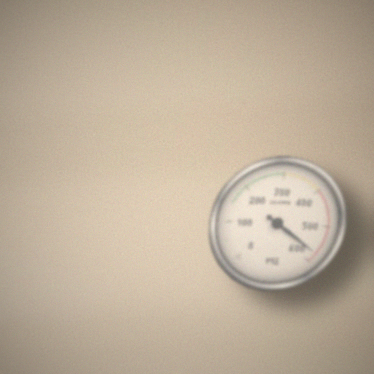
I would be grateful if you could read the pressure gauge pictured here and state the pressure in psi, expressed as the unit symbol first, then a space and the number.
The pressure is psi 575
